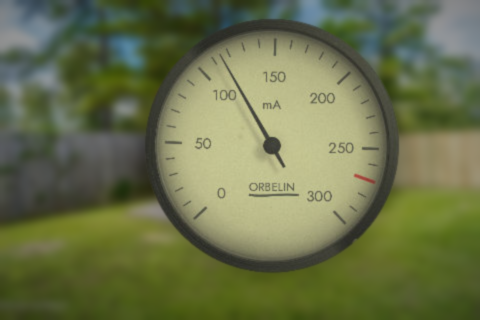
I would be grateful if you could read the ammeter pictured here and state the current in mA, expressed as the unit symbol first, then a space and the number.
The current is mA 115
